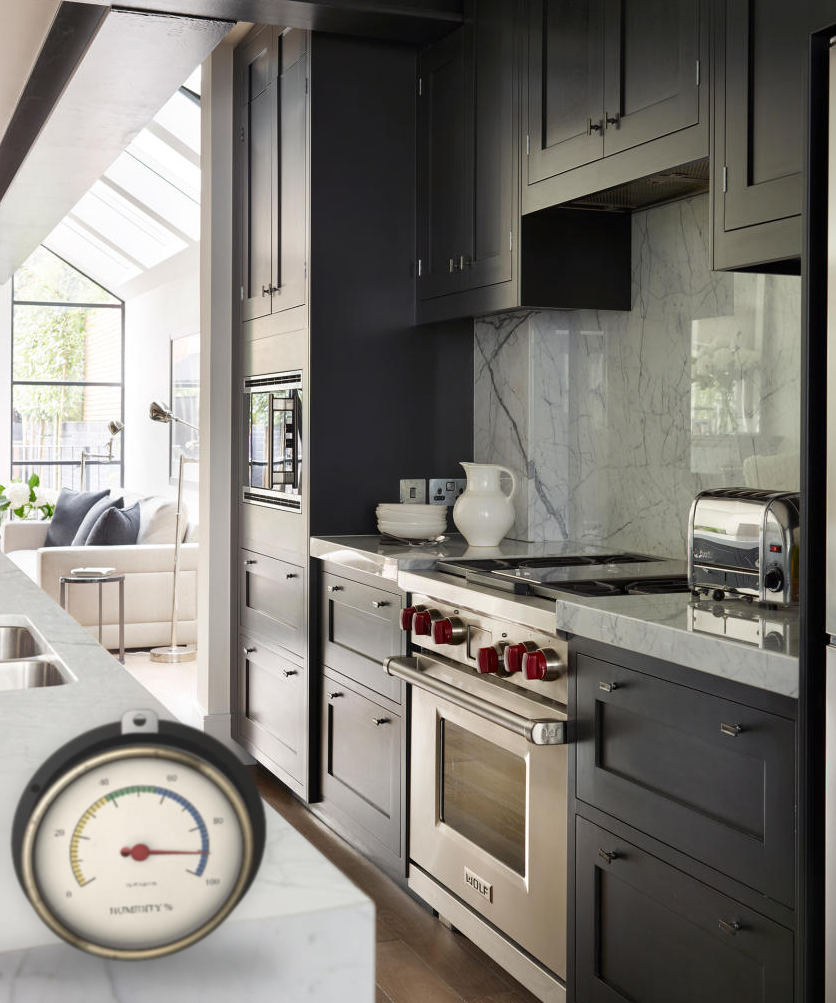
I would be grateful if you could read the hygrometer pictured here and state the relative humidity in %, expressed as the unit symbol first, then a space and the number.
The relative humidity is % 90
